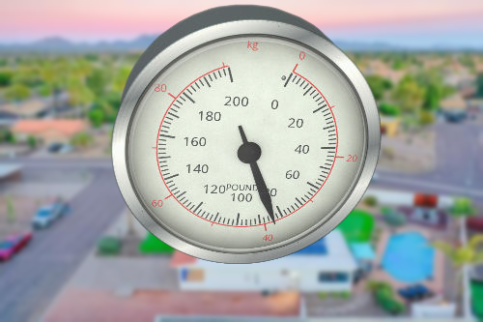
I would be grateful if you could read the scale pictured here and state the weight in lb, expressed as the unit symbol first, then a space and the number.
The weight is lb 84
